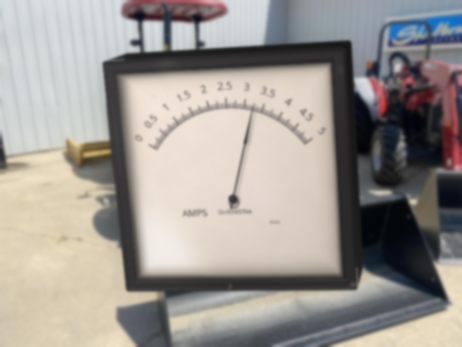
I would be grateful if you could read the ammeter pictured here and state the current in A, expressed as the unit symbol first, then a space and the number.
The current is A 3.25
